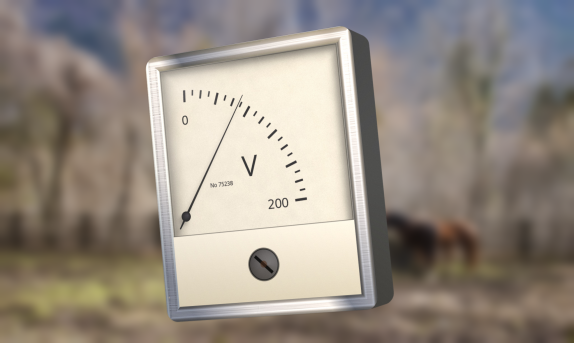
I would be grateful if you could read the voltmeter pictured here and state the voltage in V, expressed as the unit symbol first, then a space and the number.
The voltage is V 70
